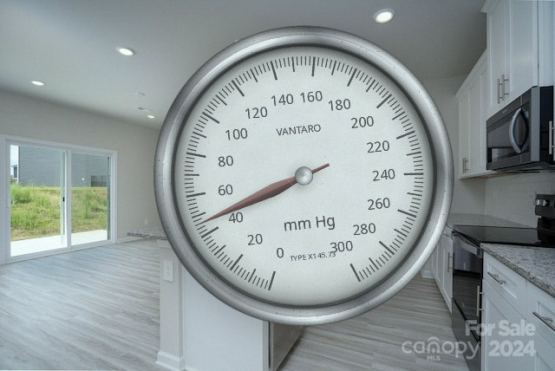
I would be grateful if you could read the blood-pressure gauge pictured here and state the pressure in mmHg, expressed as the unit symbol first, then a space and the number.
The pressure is mmHg 46
